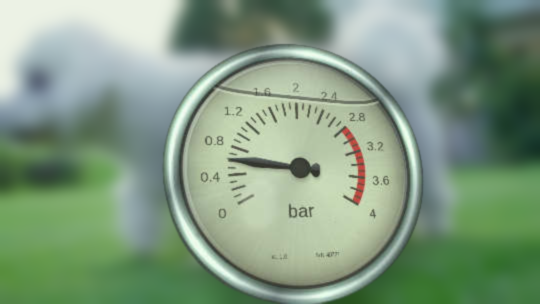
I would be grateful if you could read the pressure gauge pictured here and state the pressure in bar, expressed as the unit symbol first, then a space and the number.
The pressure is bar 0.6
